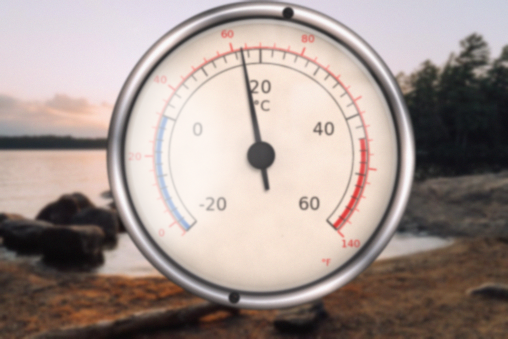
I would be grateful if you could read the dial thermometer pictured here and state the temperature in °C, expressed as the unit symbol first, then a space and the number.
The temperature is °C 17
